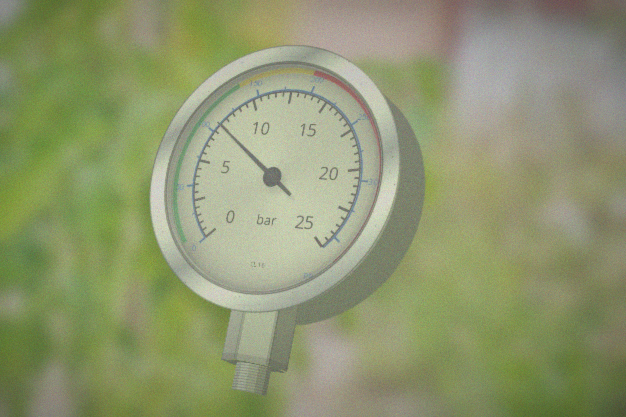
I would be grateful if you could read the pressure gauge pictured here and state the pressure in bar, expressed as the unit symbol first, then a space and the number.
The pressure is bar 7.5
